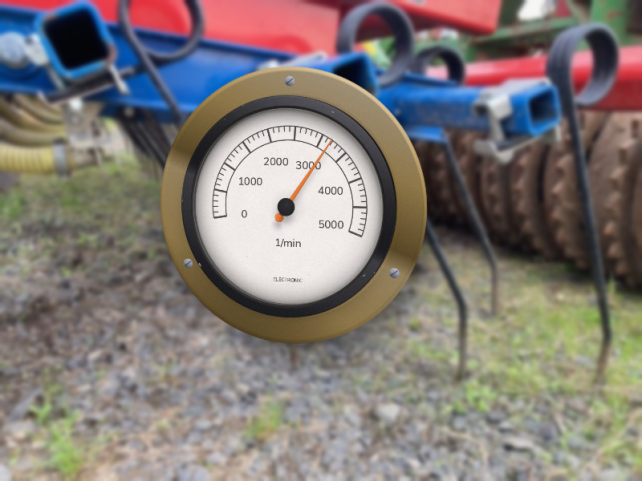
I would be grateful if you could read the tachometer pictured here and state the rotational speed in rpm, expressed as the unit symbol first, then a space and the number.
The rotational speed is rpm 3200
